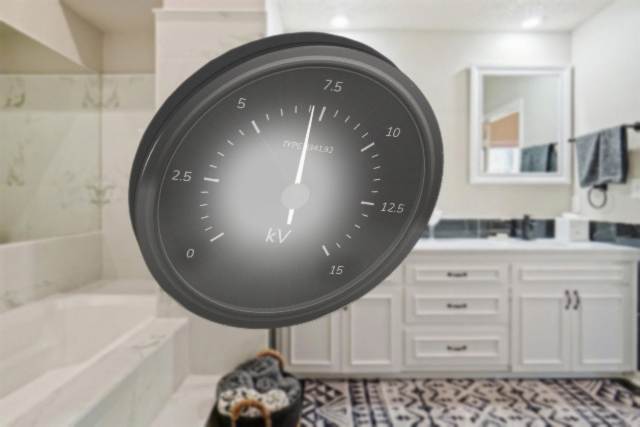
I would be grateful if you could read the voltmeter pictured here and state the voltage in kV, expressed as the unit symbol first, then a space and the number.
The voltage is kV 7
